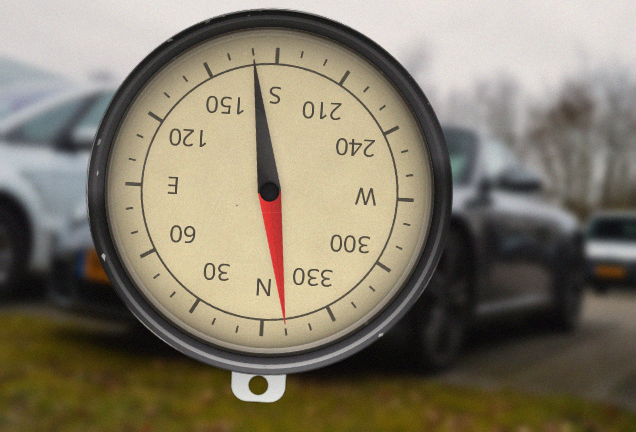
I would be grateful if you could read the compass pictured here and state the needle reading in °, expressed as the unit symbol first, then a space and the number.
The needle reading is ° 350
